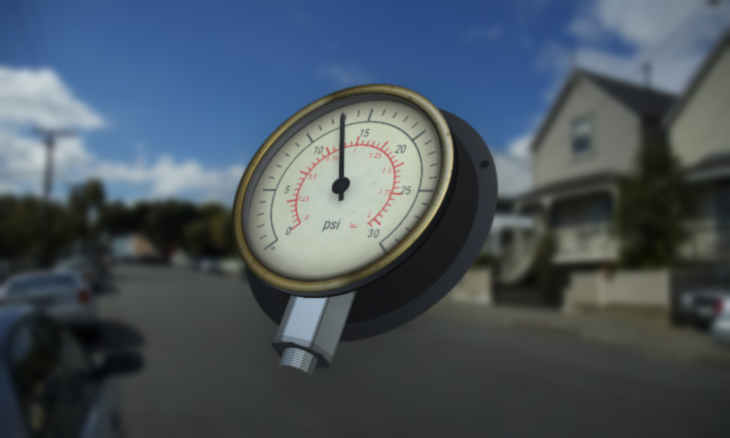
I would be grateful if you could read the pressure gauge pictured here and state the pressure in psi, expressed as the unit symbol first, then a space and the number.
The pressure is psi 13
